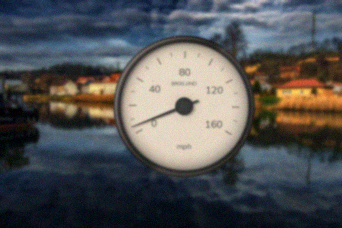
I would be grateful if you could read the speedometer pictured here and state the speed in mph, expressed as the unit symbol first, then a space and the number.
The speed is mph 5
